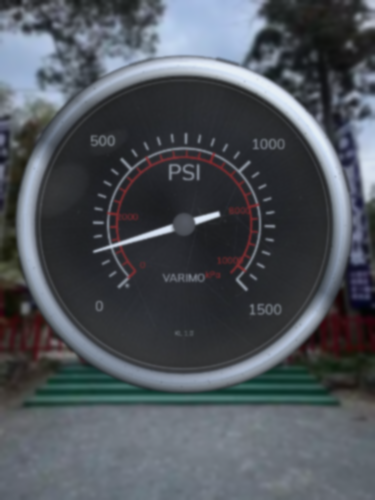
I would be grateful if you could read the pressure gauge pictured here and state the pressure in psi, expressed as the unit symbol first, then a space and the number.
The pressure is psi 150
